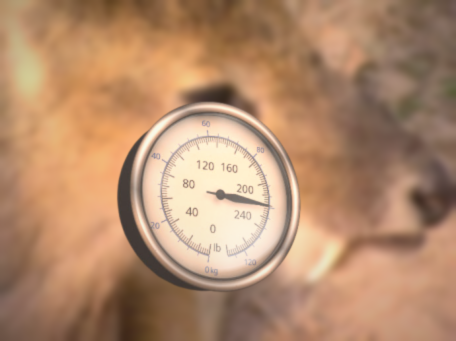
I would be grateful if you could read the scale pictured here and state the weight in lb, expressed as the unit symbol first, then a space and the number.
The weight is lb 220
